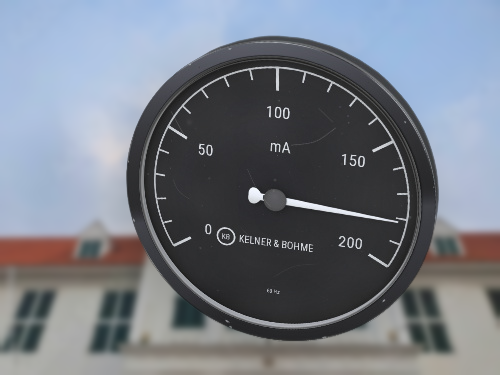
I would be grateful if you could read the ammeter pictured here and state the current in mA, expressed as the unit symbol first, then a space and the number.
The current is mA 180
